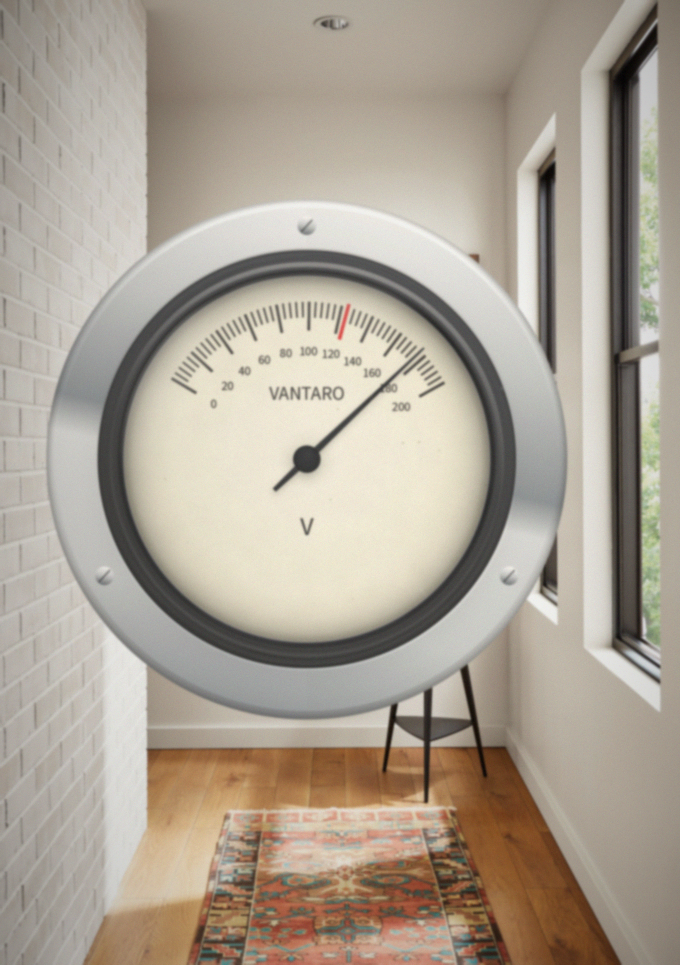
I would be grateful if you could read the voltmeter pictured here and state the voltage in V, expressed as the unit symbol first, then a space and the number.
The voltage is V 176
